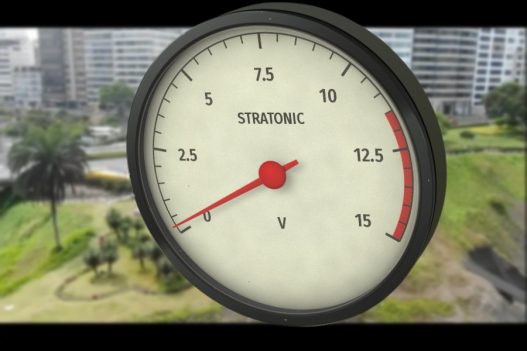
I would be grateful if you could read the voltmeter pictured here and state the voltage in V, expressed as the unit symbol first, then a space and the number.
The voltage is V 0.25
